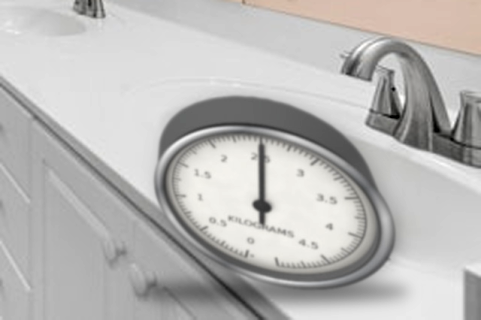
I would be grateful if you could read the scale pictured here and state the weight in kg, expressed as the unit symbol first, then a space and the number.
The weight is kg 2.5
